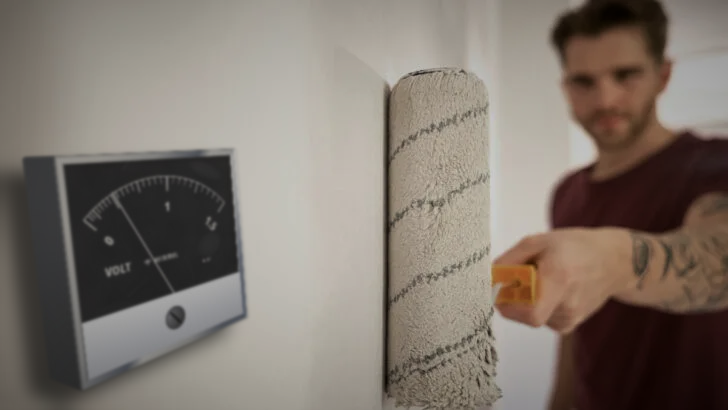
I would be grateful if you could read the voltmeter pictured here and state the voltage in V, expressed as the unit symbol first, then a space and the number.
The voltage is V 0.5
